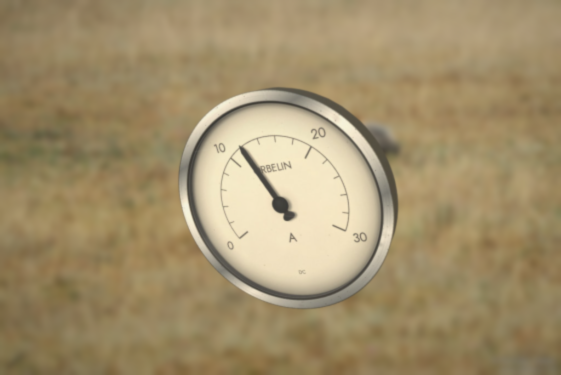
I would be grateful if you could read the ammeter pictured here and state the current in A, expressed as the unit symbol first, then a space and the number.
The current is A 12
